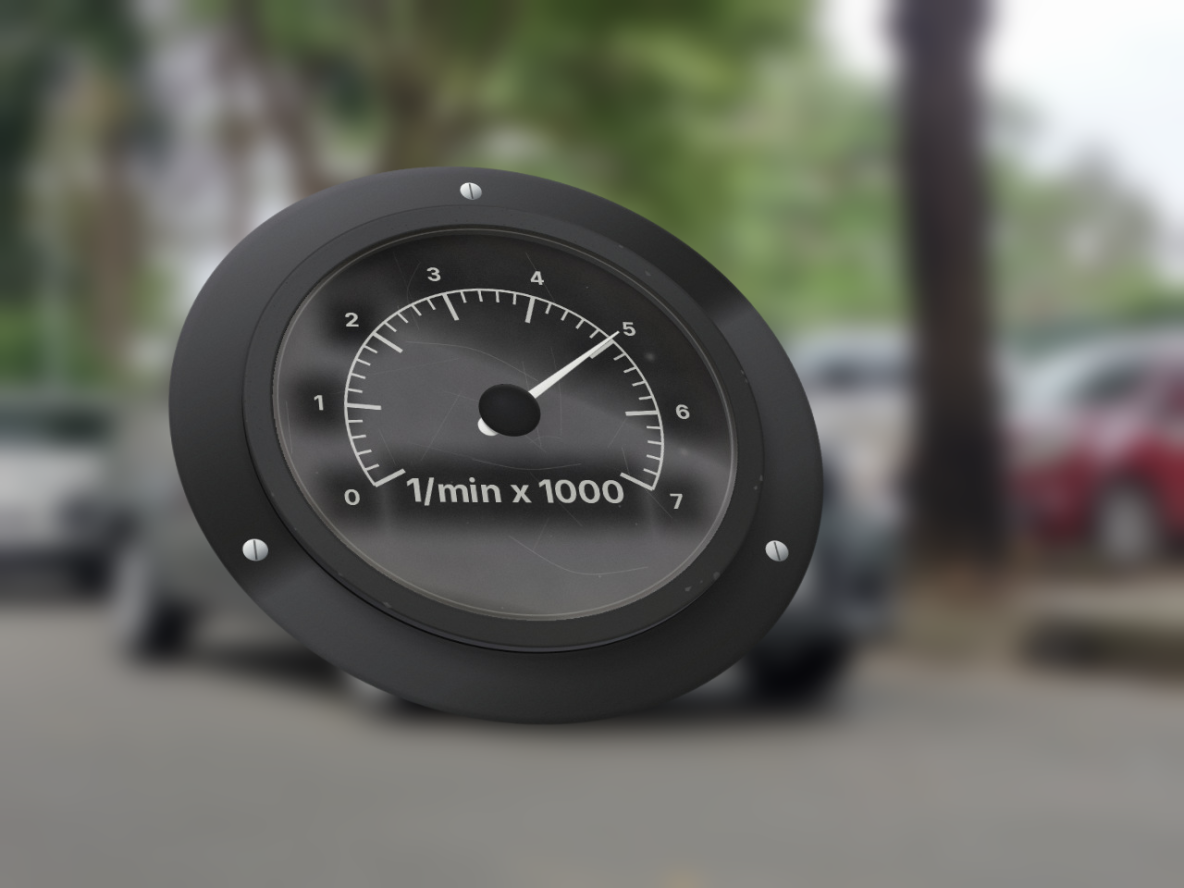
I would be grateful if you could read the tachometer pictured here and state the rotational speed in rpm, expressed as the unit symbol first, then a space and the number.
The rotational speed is rpm 5000
